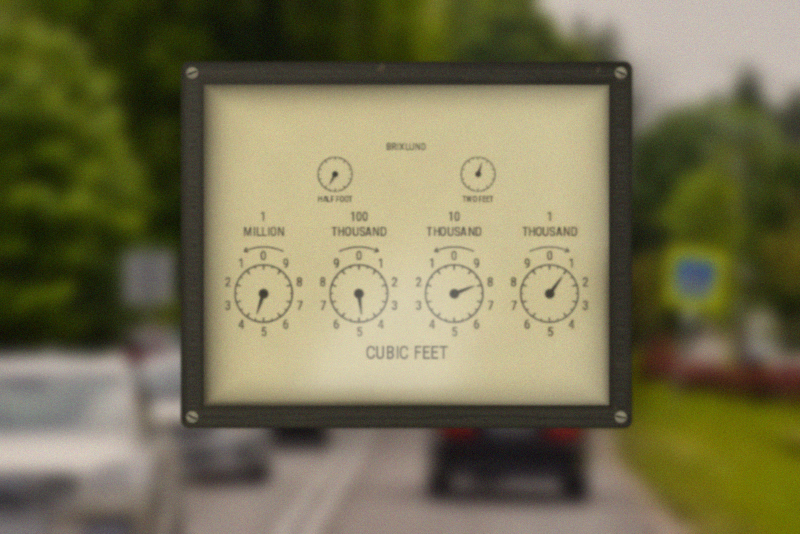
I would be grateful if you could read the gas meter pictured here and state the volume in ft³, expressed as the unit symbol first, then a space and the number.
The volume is ft³ 448100
